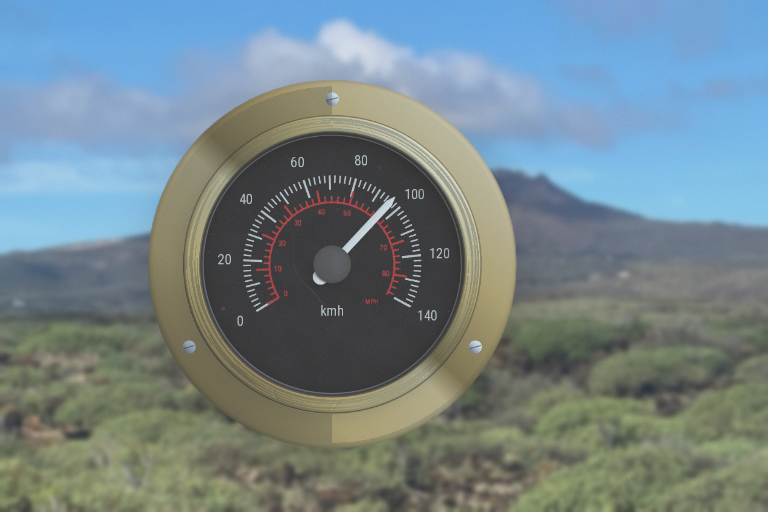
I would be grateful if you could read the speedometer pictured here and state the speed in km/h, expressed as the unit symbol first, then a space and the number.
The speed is km/h 96
